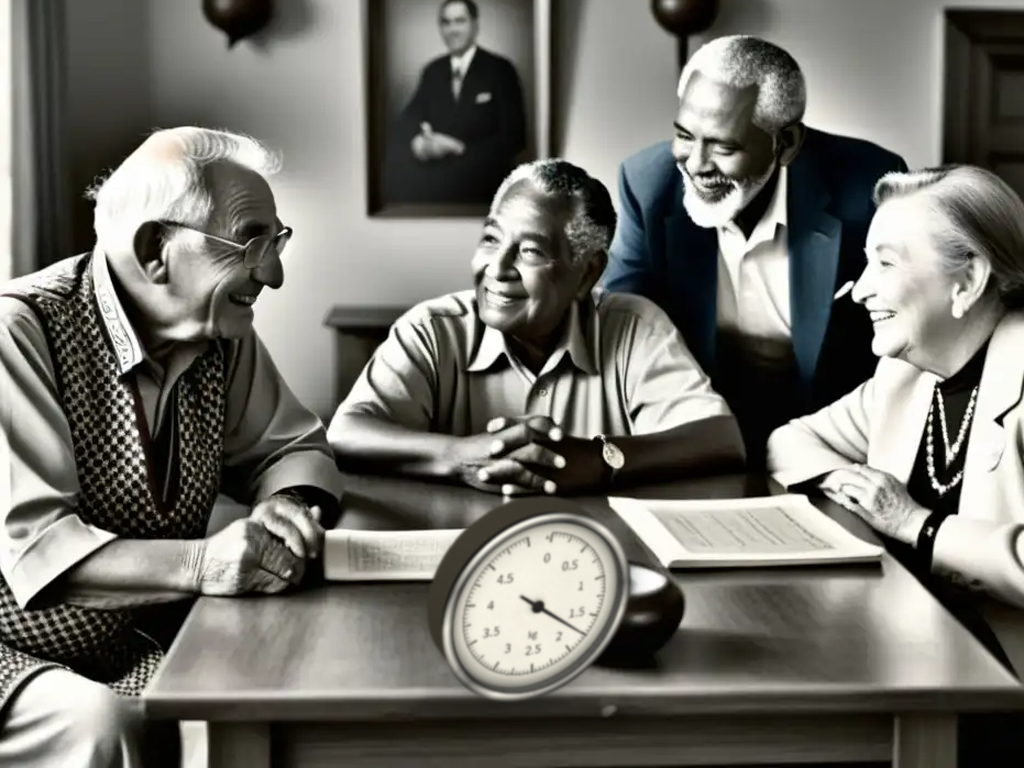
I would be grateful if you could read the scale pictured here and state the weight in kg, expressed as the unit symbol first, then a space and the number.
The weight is kg 1.75
